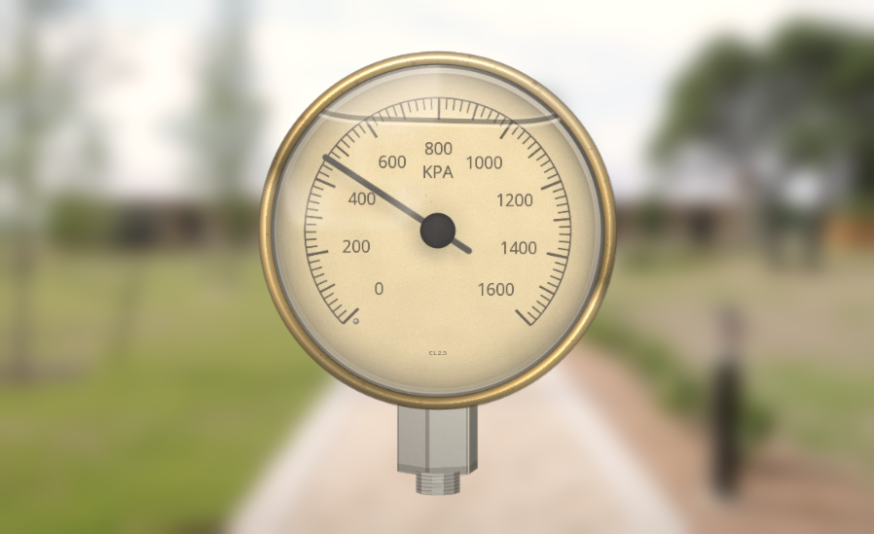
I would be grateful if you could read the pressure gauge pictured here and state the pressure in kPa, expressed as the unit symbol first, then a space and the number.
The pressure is kPa 460
